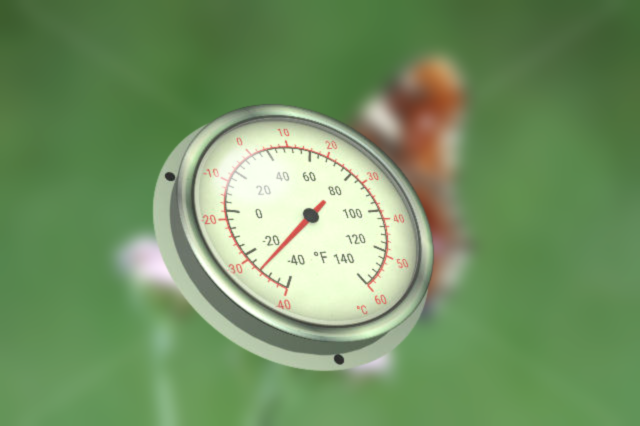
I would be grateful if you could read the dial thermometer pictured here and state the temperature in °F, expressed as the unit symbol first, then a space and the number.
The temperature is °F -28
